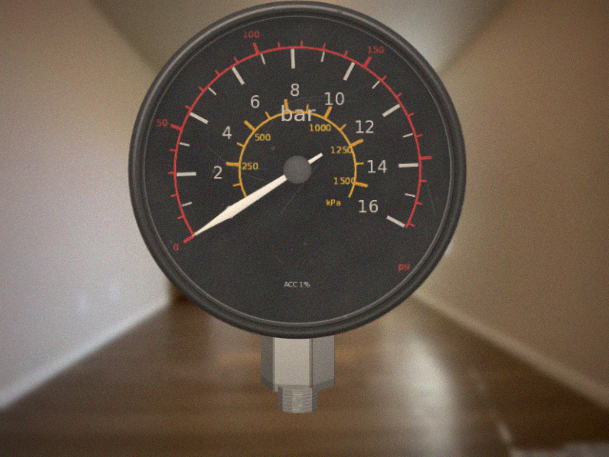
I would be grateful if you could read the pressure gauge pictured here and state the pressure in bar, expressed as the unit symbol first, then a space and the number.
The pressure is bar 0
